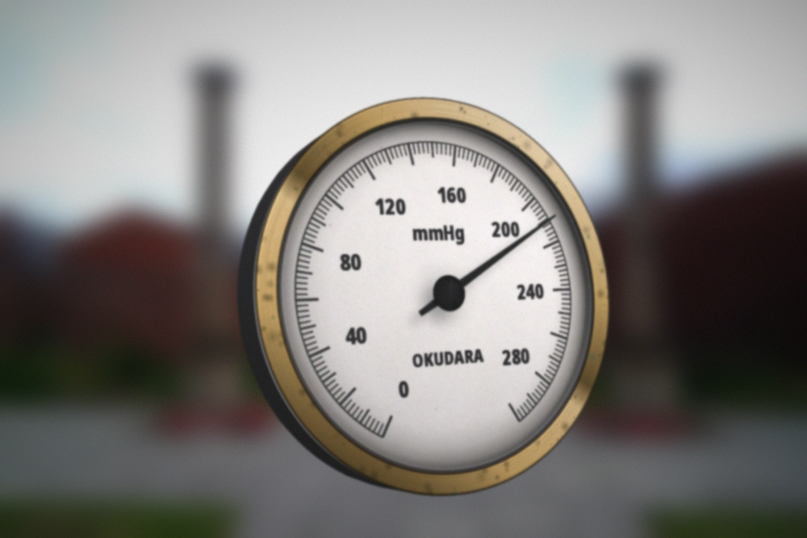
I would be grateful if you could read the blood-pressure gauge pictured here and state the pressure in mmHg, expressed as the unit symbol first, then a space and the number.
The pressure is mmHg 210
